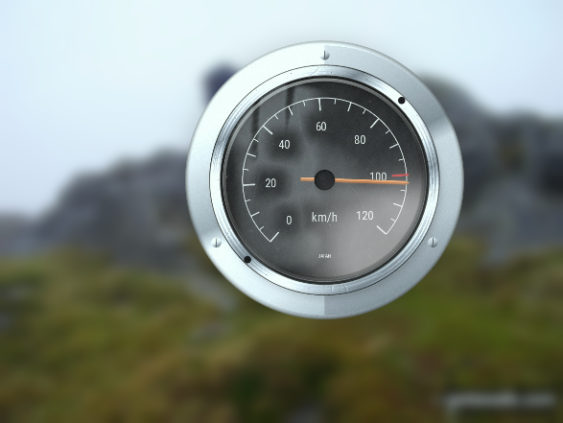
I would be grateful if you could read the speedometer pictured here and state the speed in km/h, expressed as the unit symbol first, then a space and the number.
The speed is km/h 102.5
